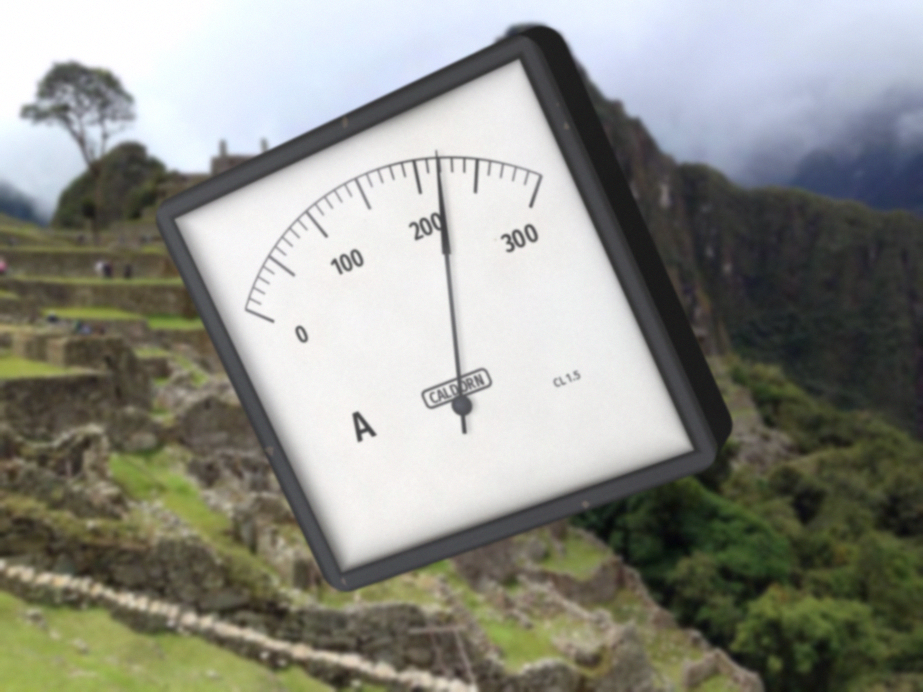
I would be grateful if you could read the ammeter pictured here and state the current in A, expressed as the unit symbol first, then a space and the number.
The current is A 220
